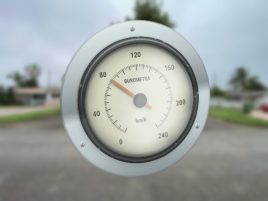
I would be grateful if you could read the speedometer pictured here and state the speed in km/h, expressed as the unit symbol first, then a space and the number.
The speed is km/h 80
